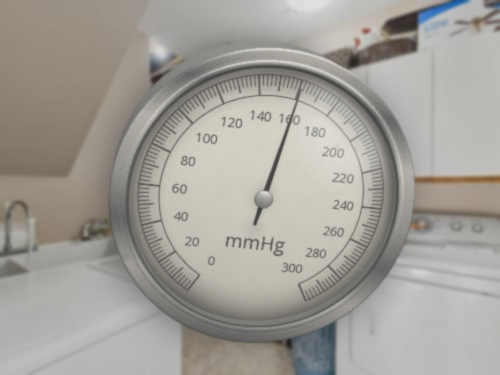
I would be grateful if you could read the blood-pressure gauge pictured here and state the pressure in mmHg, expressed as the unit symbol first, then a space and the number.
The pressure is mmHg 160
